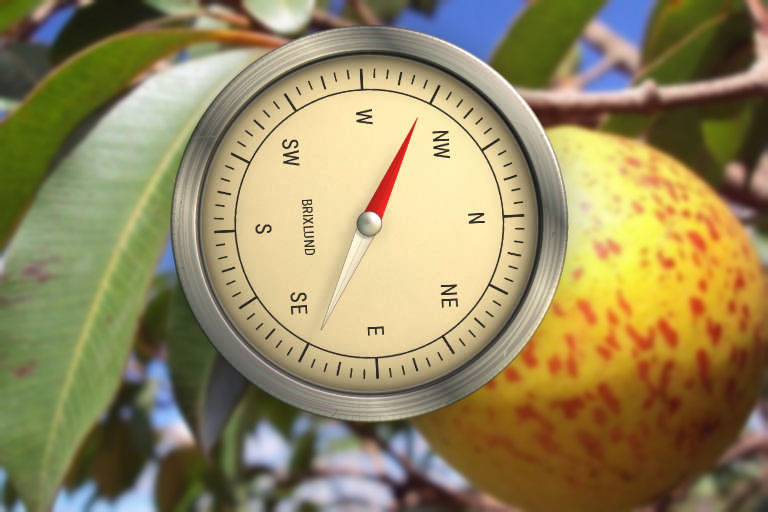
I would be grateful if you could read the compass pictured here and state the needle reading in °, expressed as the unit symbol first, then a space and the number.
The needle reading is ° 297.5
